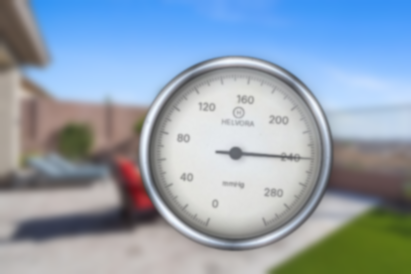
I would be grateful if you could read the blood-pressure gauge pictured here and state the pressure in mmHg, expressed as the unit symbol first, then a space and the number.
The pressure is mmHg 240
